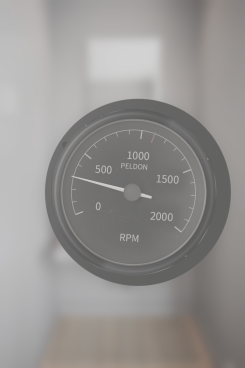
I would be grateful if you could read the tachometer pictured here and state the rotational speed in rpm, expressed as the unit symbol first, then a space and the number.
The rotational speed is rpm 300
